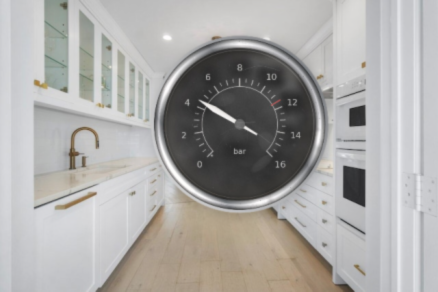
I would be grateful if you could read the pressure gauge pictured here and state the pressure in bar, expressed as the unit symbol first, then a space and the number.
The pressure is bar 4.5
